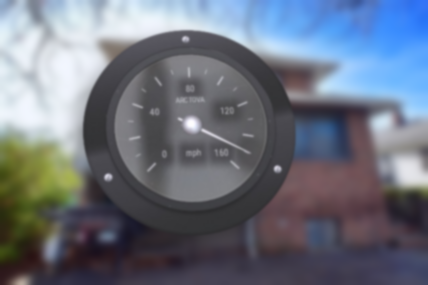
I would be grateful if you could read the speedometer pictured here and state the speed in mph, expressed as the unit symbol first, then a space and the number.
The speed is mph 150
